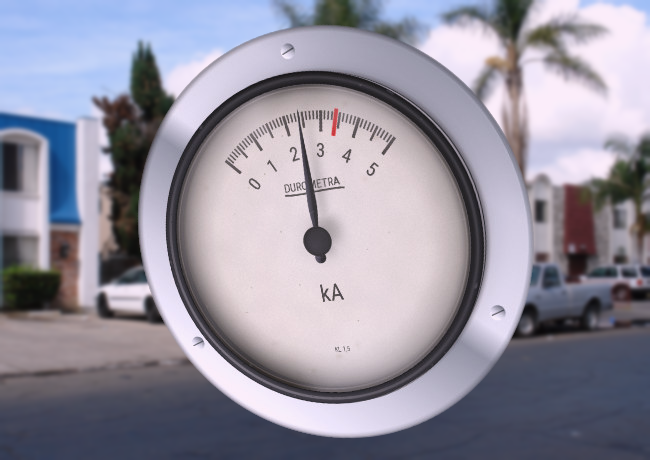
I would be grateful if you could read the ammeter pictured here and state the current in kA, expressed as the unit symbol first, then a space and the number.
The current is kA 2.5
